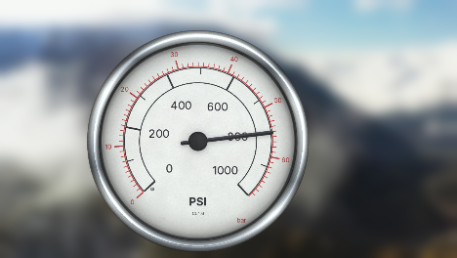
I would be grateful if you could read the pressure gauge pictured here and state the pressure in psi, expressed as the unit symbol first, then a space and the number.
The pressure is psi 800
